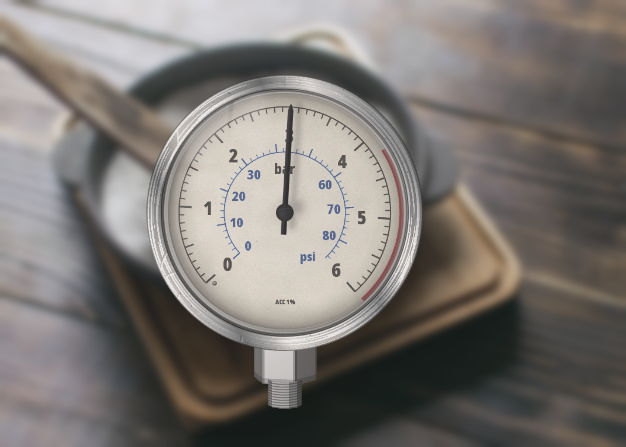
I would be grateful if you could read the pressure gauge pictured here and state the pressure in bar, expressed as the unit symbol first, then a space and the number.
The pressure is bar 3
